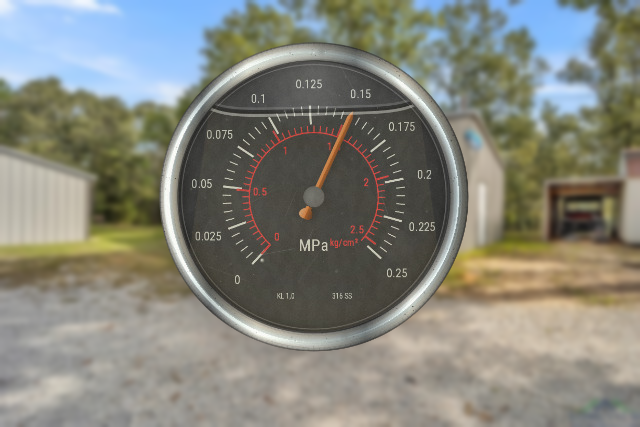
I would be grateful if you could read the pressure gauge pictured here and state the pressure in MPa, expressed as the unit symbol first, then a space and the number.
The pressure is MPa 0.15
